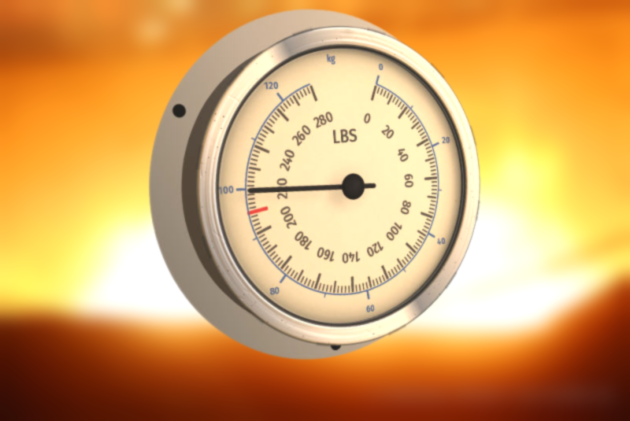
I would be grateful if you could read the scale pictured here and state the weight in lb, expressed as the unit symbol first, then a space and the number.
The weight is lb 220
